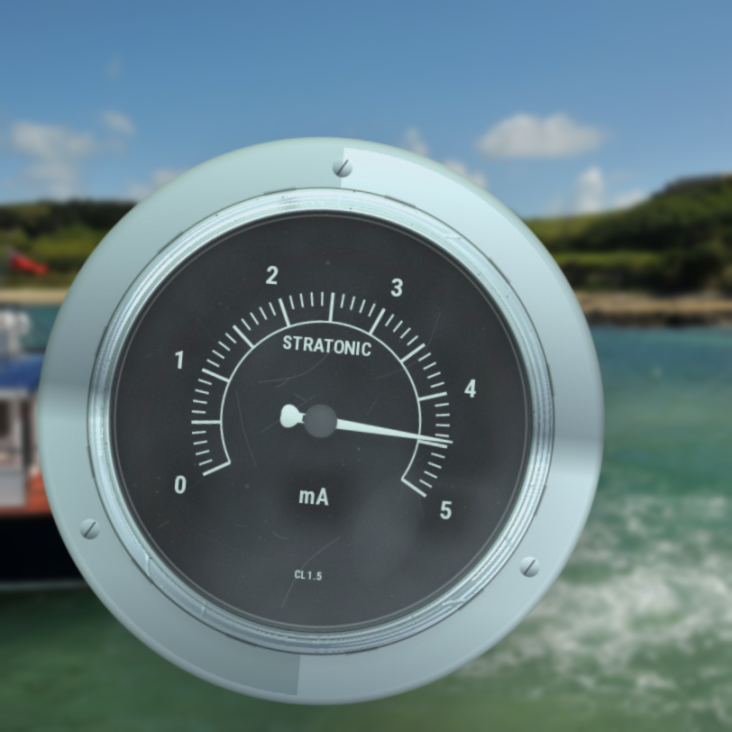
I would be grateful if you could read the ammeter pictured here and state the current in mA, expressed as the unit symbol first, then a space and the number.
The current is mA 4.45
